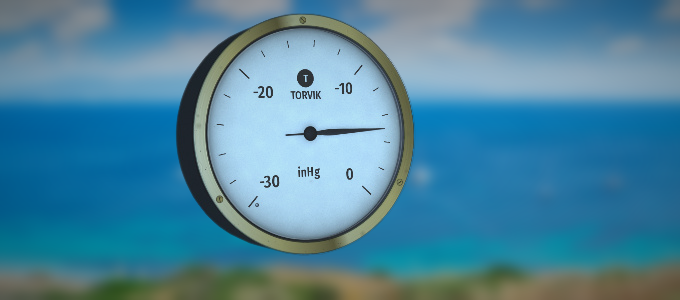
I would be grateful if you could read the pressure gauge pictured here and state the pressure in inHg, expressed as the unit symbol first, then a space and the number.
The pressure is inHg -5
